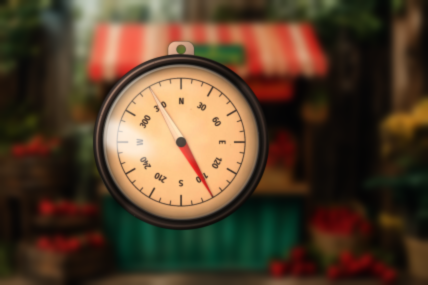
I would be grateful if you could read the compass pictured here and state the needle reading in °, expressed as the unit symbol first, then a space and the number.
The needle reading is ° 150
